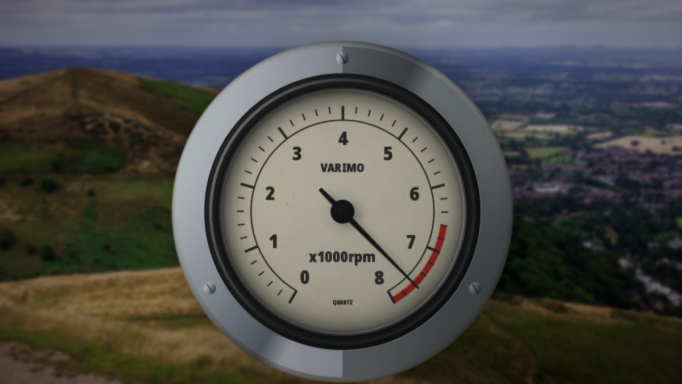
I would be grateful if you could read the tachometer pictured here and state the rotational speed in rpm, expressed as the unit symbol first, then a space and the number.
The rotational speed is rpm 7600
